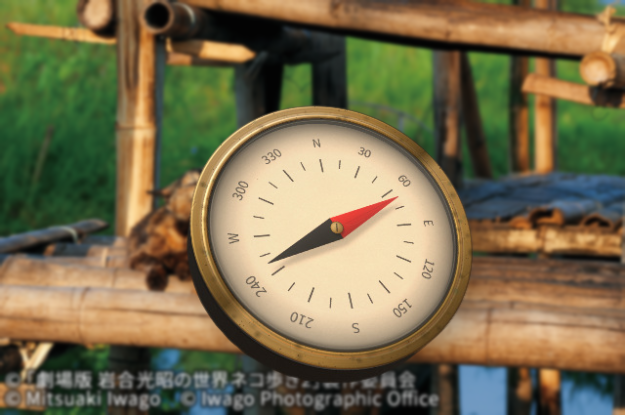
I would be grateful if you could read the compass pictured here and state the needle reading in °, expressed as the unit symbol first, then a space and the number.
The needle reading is ° 67.5
